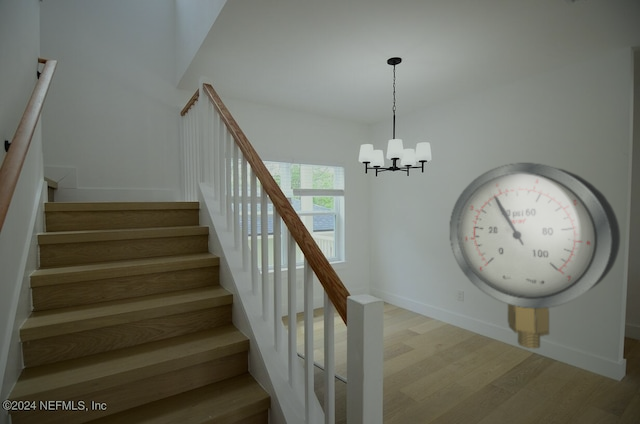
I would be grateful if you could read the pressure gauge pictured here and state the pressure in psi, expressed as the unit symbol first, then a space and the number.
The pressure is psi 40
